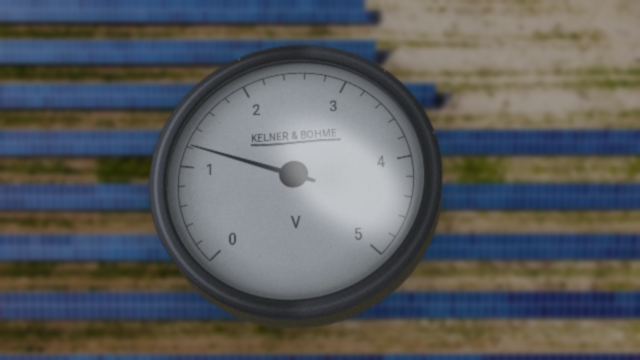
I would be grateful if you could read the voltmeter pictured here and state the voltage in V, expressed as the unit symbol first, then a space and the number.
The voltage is V 1.2
